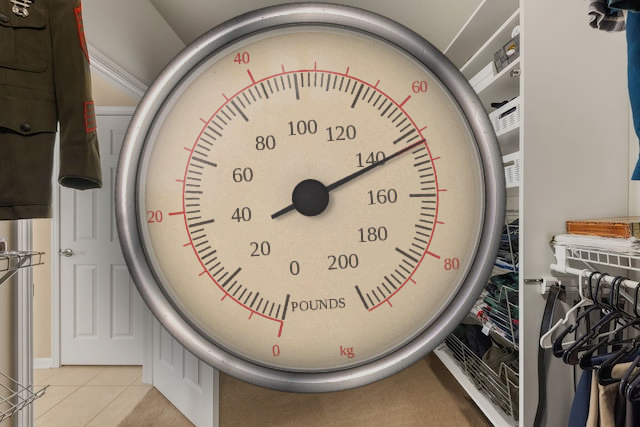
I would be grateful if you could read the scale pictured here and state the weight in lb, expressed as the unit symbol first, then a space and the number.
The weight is lb 144
